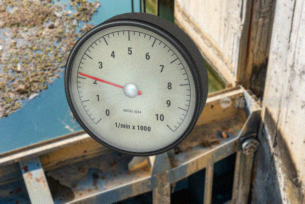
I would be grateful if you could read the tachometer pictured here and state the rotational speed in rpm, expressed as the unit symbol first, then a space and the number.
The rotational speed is rpm 2200
